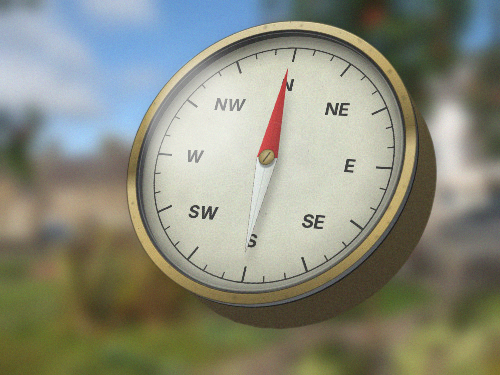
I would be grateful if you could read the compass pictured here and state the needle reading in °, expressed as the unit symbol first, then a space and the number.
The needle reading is ° 0
